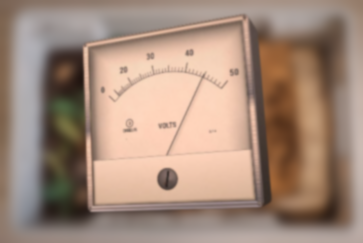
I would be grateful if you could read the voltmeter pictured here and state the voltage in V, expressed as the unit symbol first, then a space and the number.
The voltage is V 45
